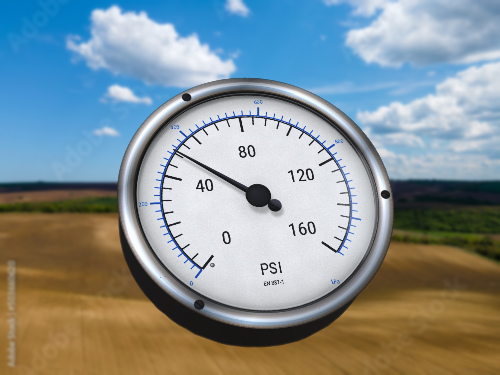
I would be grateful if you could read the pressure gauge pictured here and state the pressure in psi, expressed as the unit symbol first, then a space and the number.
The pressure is psi 50
